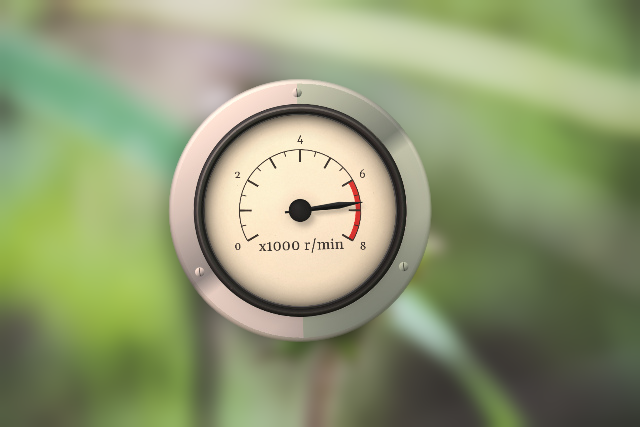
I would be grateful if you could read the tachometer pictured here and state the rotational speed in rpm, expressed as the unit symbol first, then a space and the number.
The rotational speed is rpm 6750
